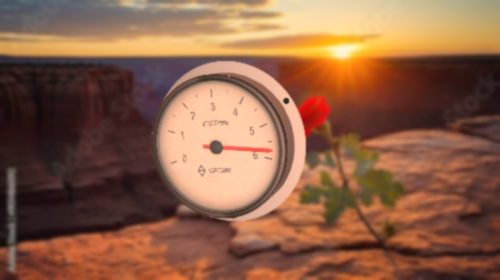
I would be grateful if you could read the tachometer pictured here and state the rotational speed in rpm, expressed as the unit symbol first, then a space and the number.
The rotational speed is rpm 5750
